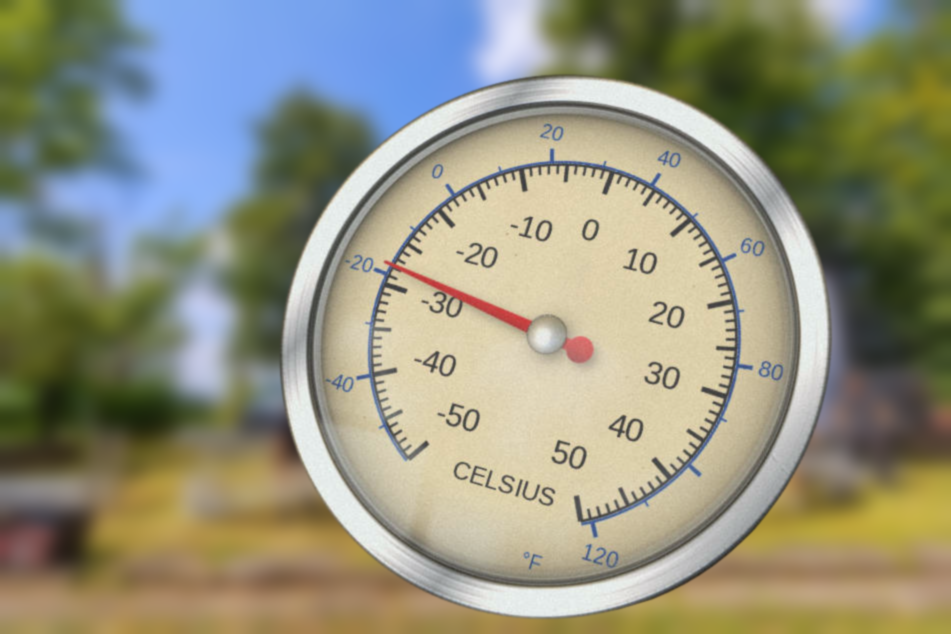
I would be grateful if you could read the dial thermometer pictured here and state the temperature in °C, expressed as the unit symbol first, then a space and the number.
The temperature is °C -28
